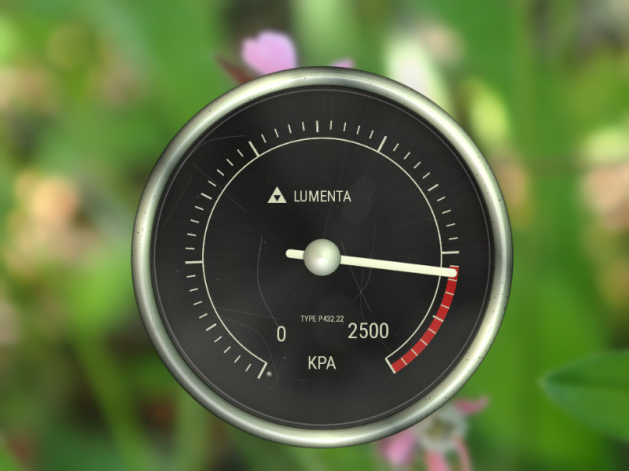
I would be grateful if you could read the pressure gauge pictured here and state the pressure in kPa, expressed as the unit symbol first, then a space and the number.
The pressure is kPa 2075
